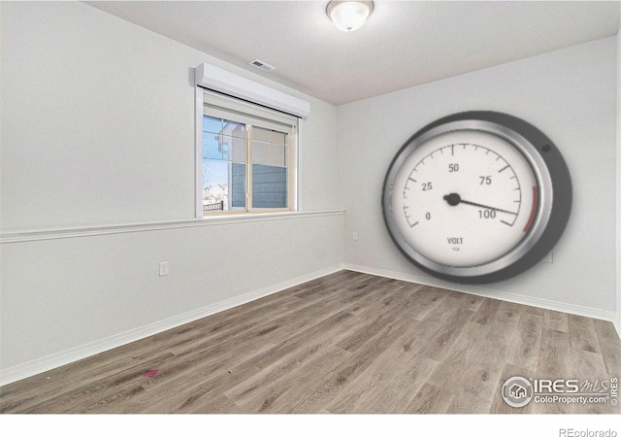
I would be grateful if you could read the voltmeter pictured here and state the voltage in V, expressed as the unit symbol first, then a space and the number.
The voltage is V 95
